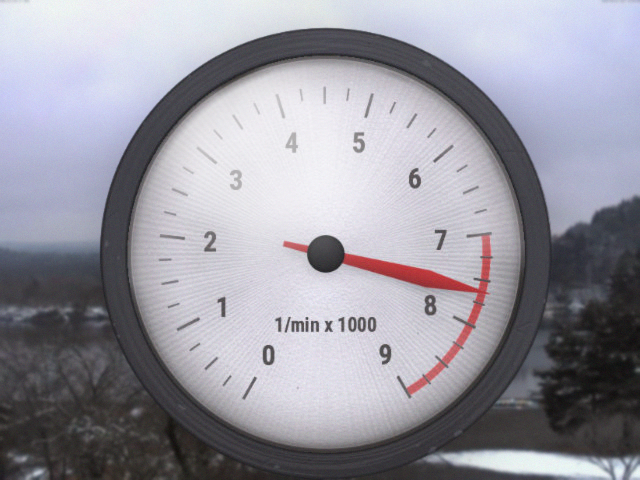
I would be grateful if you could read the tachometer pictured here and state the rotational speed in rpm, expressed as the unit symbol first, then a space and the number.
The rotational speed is rpm 7625
